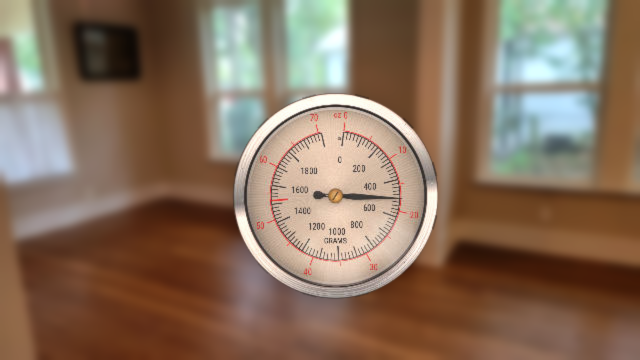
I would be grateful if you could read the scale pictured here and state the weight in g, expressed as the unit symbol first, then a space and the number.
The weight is g 500
